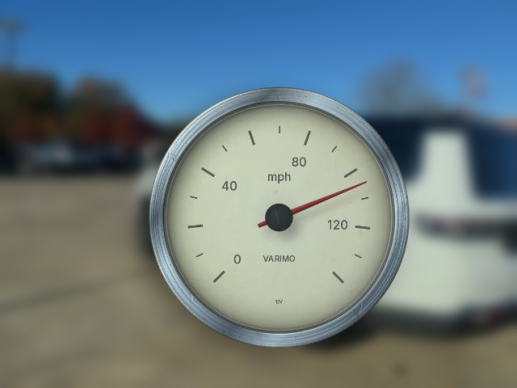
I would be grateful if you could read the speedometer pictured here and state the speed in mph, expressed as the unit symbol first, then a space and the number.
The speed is mph 105
